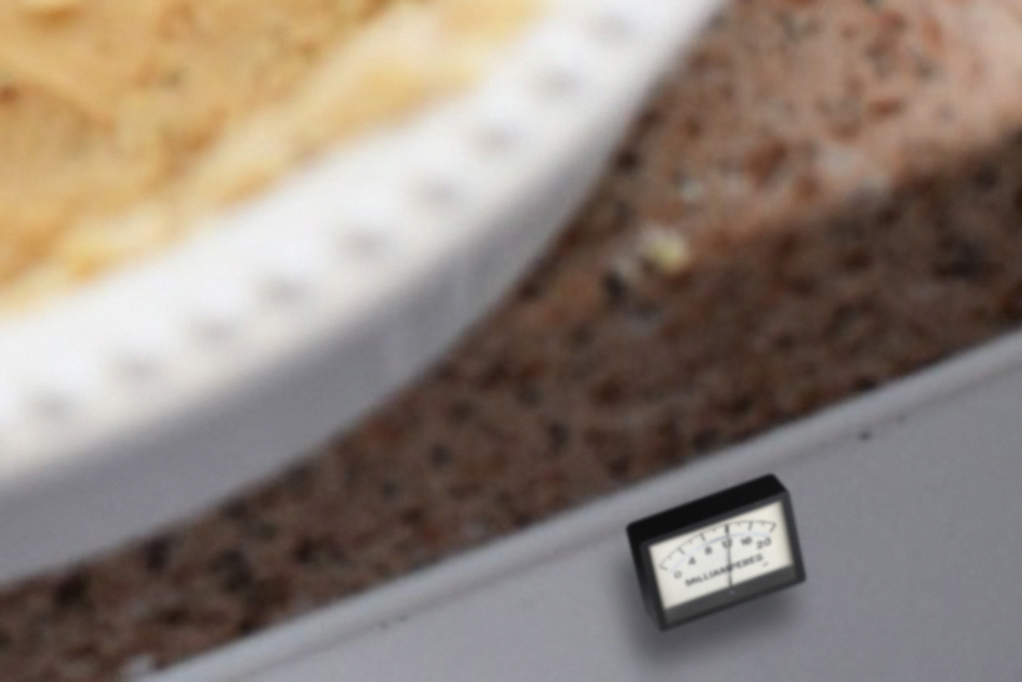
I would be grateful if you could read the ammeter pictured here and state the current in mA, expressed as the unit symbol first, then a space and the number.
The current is mA 12
